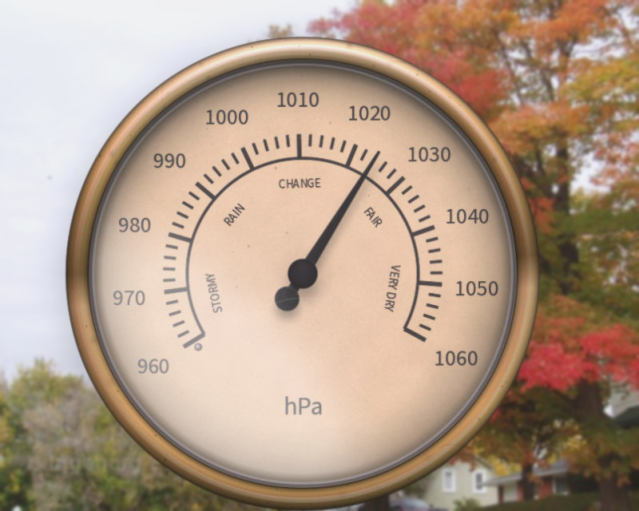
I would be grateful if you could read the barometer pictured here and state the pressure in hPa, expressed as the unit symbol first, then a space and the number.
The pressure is hPa 1024
